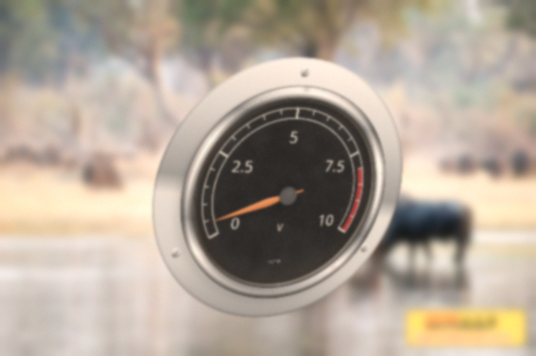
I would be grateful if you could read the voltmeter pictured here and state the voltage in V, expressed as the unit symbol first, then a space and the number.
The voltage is V 0.5
